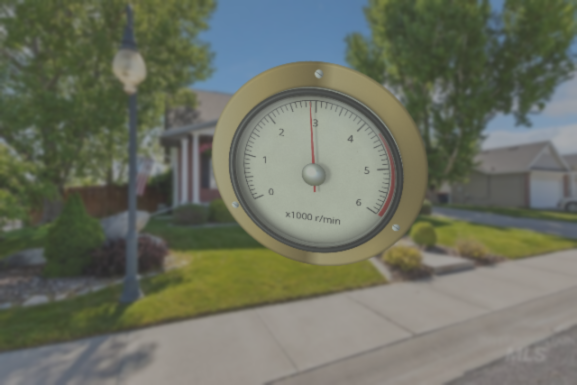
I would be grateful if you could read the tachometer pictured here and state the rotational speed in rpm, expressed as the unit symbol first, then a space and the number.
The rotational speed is rpm 2900
